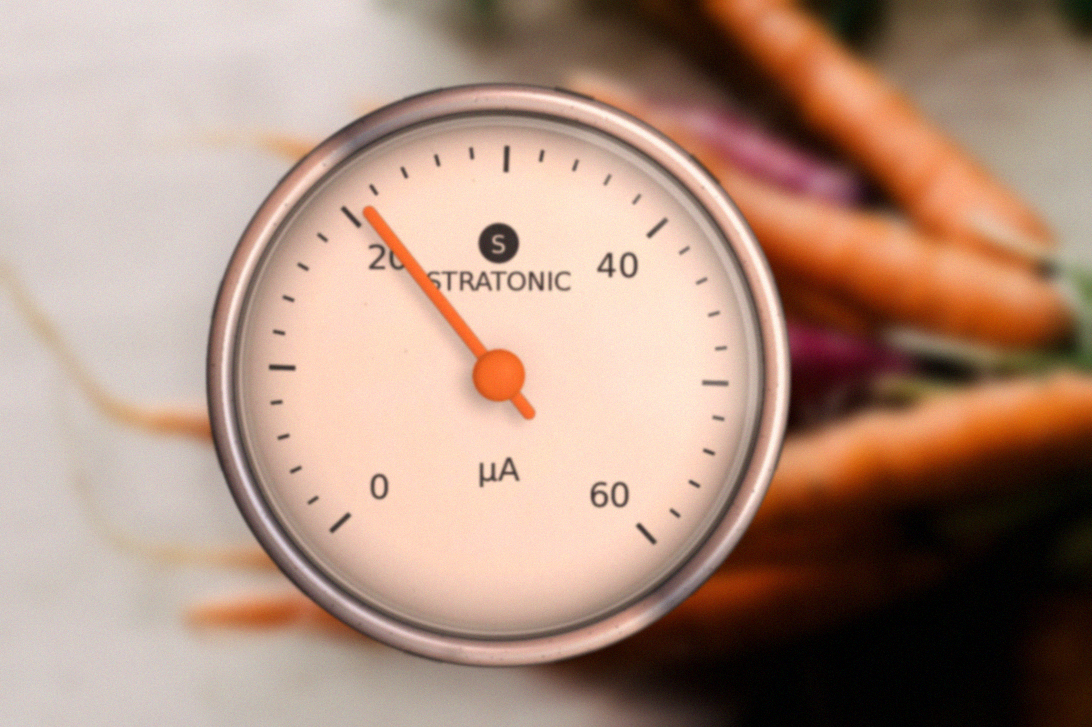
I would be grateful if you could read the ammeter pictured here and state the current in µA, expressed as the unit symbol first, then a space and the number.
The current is µA 21
